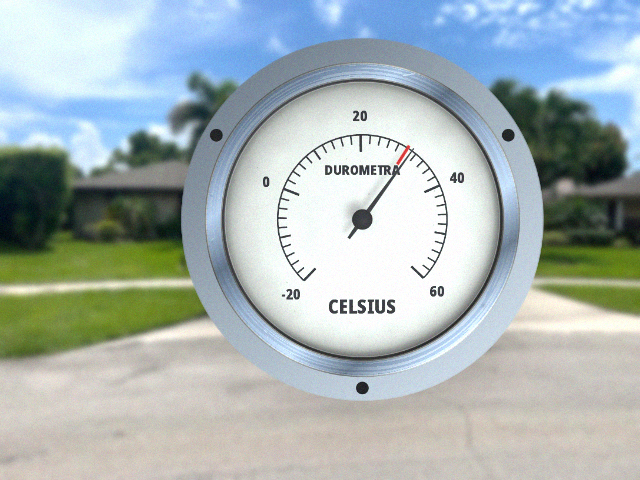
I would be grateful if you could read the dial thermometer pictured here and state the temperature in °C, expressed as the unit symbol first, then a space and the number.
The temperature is °C 31
